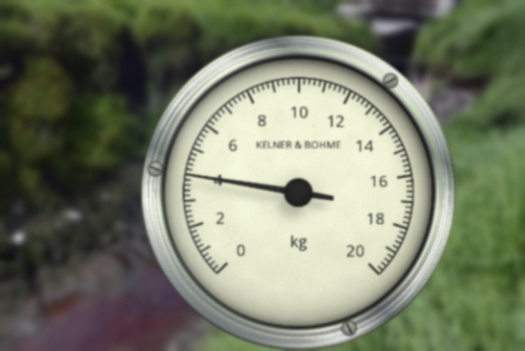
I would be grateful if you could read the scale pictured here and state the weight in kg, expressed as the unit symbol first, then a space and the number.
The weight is kg 4
